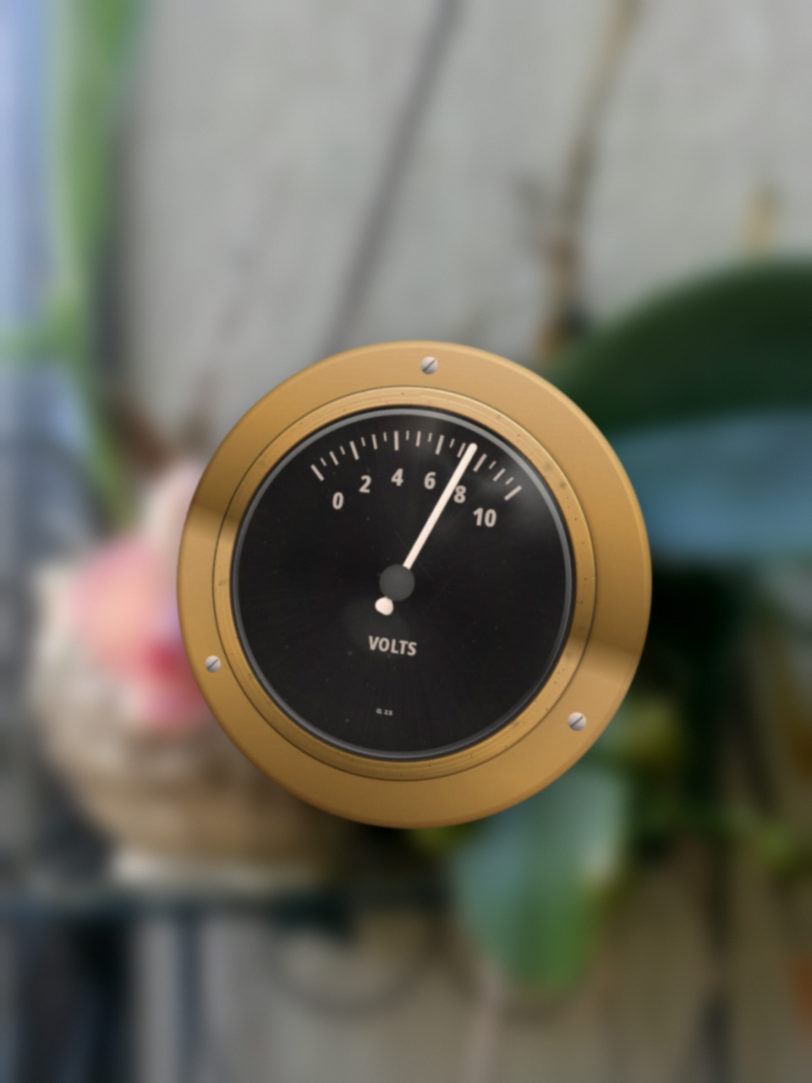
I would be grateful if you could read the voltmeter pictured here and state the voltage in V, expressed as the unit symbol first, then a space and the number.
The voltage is V 7.5
